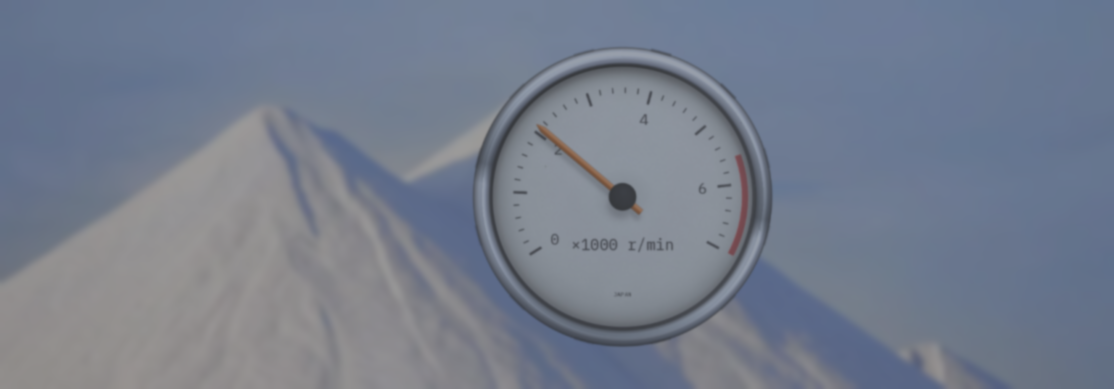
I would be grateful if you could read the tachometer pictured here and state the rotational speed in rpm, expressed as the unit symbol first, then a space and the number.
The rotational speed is rpm 2100
